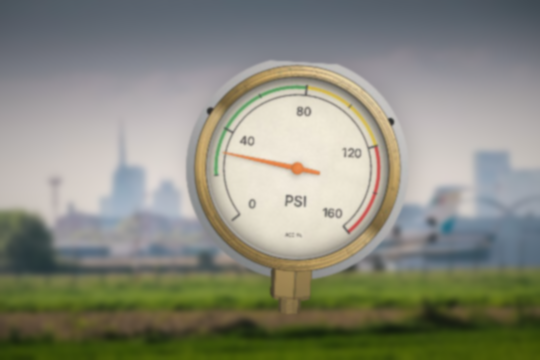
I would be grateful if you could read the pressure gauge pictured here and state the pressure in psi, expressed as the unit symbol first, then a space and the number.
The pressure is psi 30
